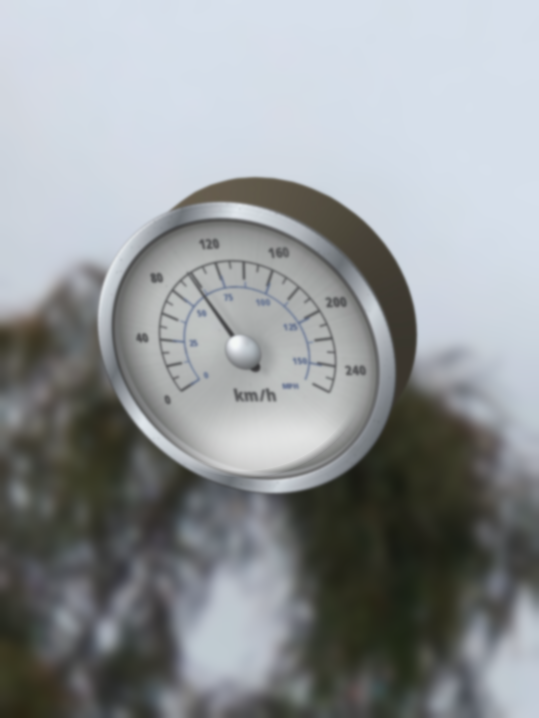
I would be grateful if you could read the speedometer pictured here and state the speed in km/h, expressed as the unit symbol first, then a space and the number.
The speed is km/h 100
